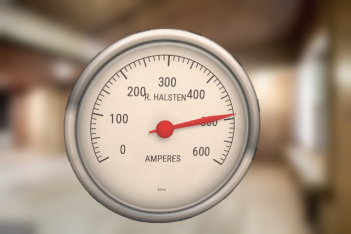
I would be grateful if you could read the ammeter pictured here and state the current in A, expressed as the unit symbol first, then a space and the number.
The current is A 490
